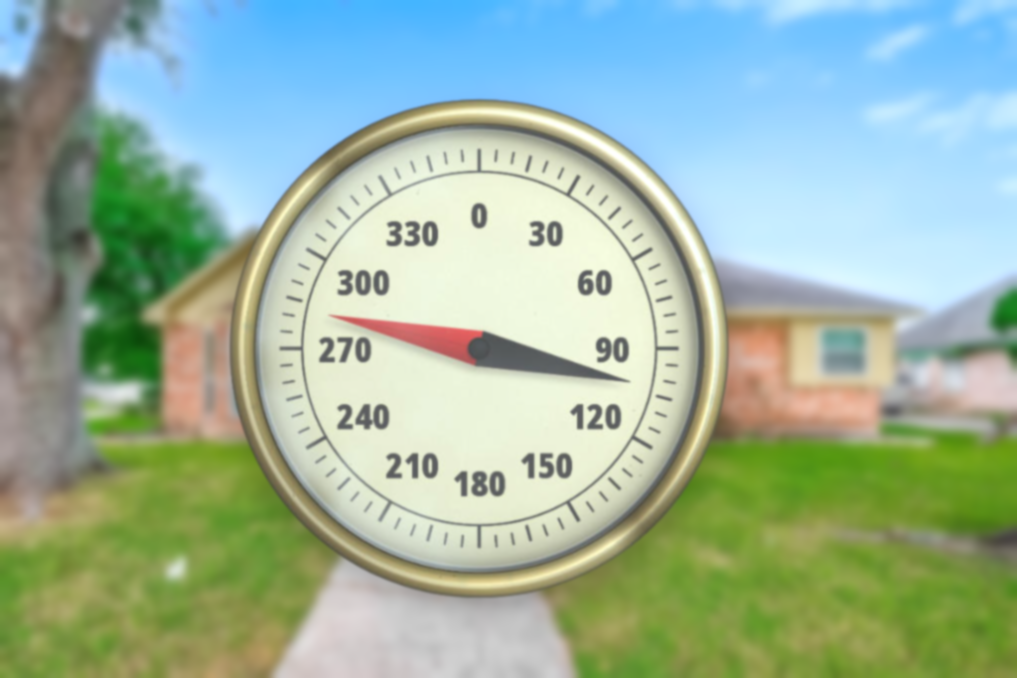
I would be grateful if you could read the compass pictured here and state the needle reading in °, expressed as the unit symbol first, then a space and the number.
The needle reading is ° 282.5
